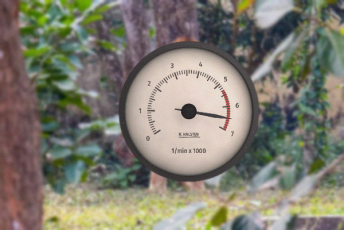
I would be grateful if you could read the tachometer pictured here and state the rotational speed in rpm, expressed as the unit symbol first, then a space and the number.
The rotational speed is rpm 6500
